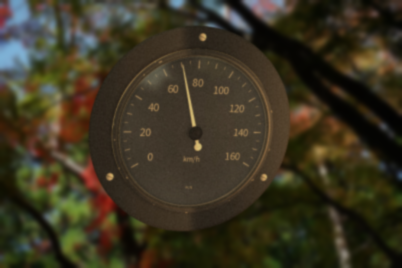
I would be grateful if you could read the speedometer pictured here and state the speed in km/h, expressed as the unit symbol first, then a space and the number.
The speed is km/h 70
